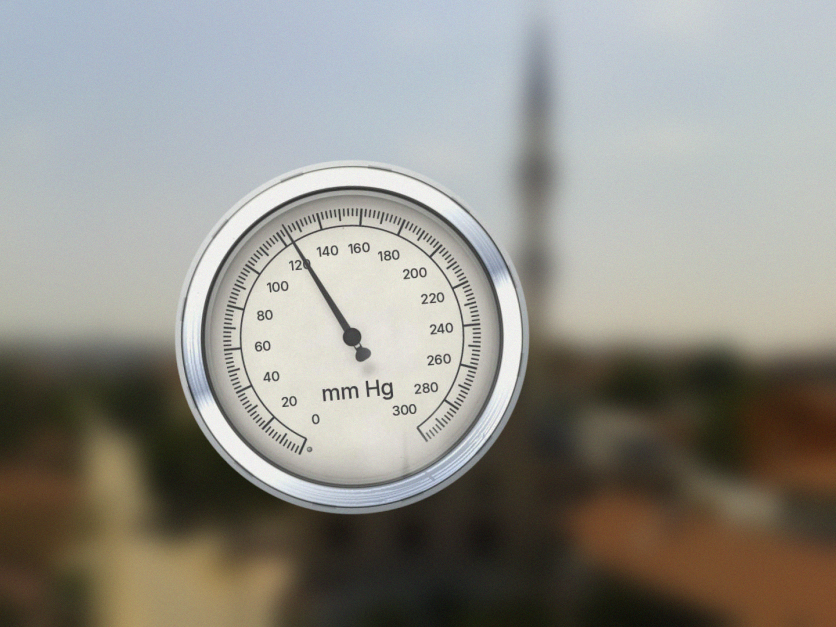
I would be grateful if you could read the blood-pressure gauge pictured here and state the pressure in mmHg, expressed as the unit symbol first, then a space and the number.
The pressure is mmHg 124
